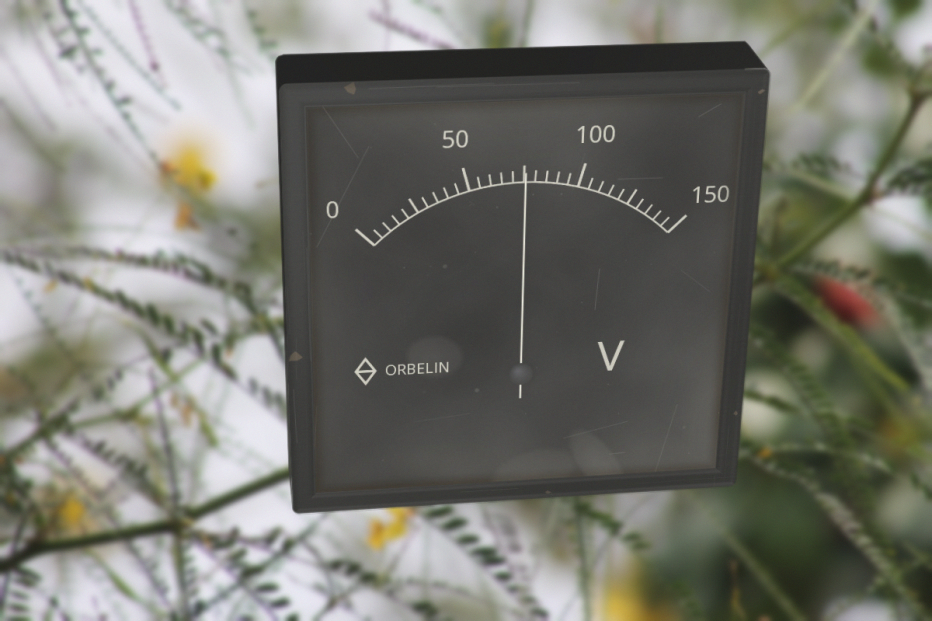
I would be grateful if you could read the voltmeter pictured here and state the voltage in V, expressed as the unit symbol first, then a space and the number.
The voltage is V 75
